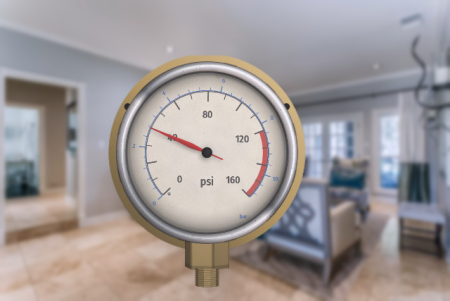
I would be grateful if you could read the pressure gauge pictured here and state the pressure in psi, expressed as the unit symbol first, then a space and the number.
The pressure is psi 40
